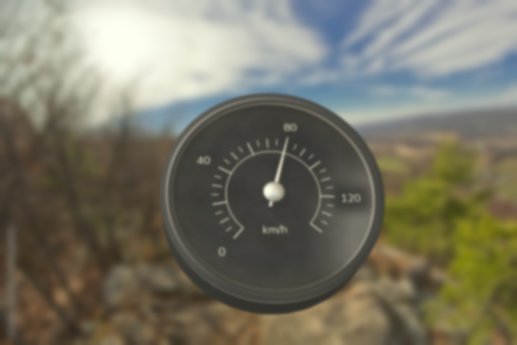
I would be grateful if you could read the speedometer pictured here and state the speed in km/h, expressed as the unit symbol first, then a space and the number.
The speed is km/h 80
